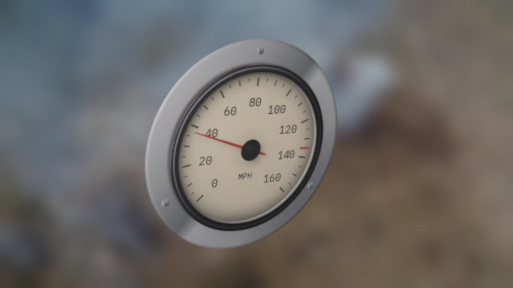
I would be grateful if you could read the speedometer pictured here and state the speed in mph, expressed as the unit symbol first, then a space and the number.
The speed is mph 37.5
